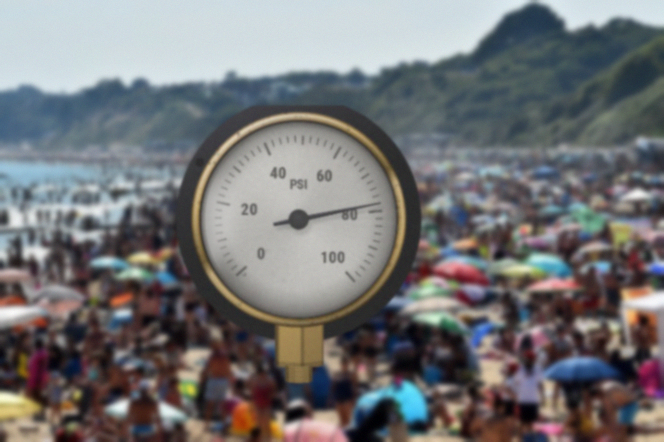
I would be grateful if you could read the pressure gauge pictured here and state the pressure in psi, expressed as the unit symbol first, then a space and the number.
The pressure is psi 78
